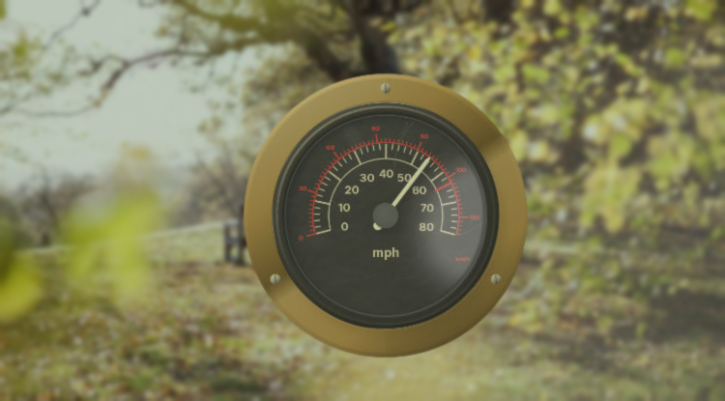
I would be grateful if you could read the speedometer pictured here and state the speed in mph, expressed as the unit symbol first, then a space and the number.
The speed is mph 54
